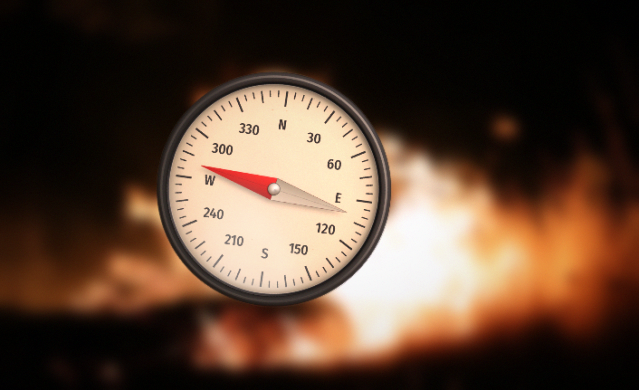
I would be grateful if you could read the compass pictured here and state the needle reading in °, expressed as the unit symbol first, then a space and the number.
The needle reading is ° 280
